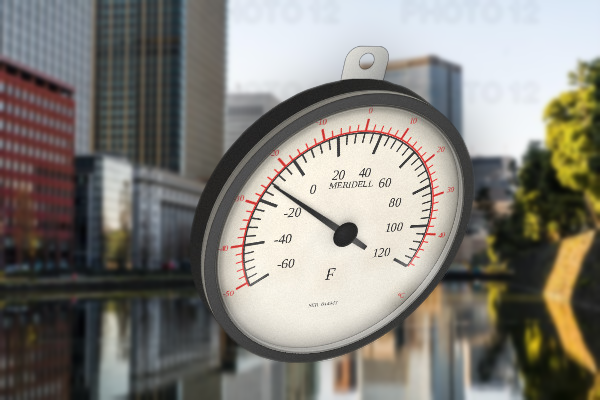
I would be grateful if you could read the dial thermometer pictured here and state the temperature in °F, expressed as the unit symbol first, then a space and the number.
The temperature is °F -12
